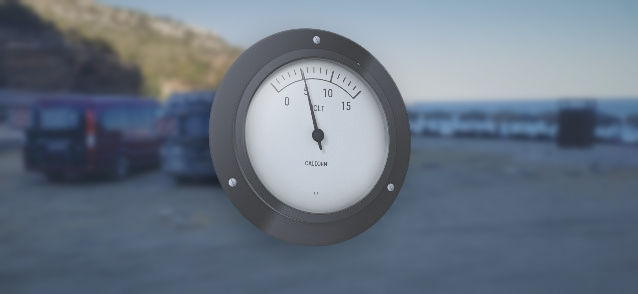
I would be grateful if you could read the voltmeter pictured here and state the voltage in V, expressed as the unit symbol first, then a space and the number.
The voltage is V 5
